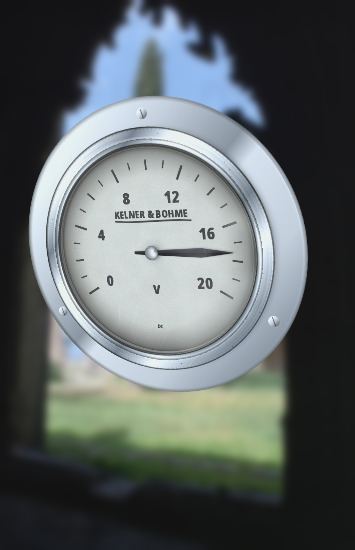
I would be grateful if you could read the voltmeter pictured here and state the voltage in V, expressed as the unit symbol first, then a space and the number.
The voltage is V 17.5
